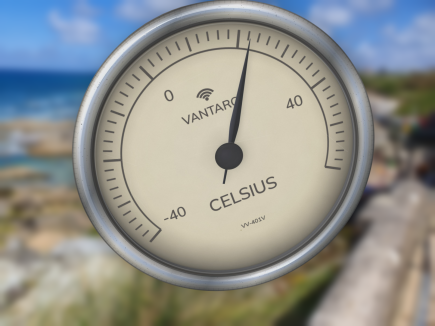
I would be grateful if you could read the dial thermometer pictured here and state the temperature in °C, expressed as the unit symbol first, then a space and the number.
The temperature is °C 22
